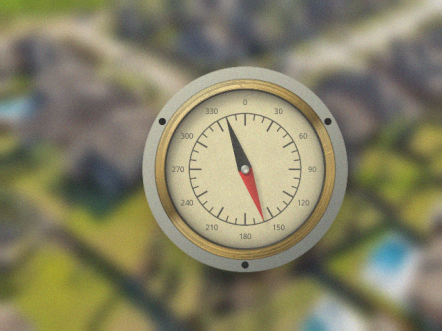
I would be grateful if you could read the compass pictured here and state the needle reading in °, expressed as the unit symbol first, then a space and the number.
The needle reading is ° 160
